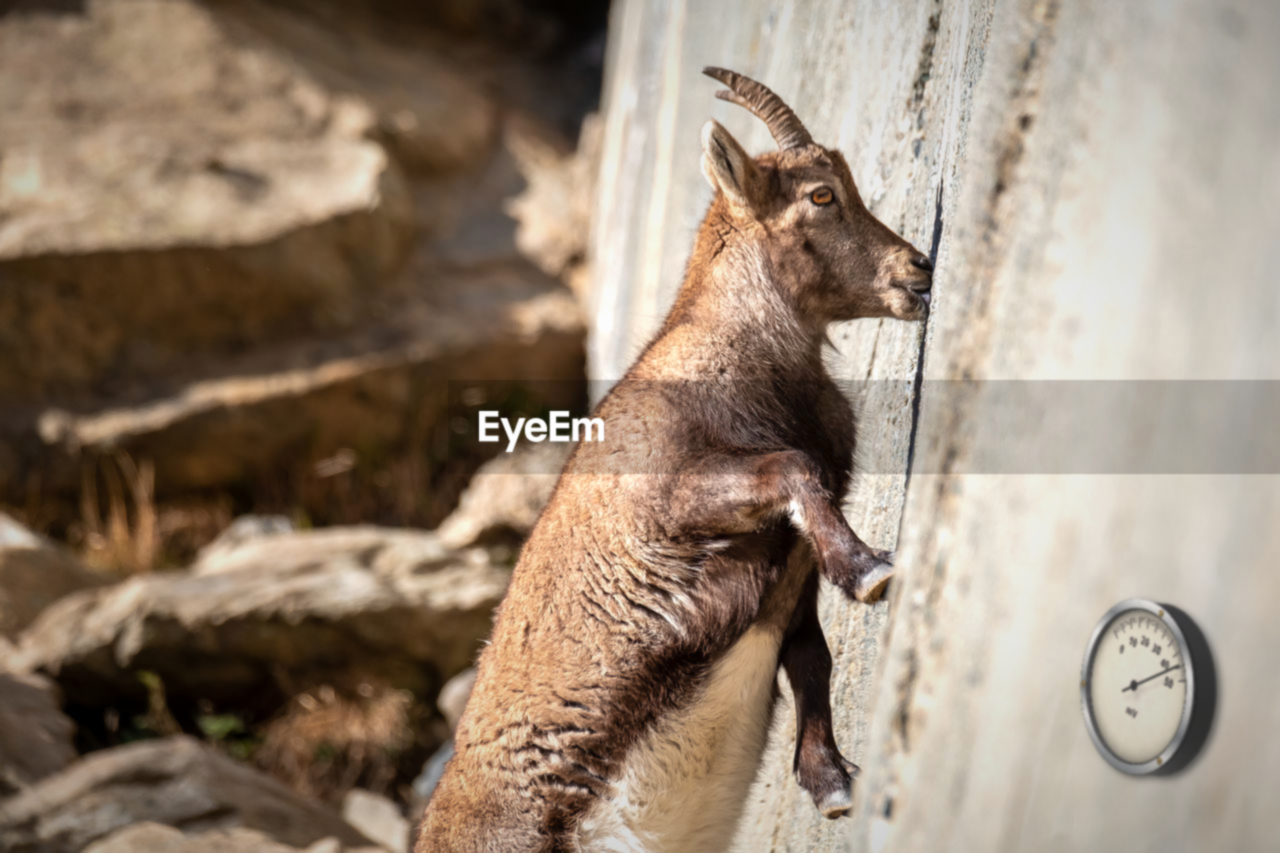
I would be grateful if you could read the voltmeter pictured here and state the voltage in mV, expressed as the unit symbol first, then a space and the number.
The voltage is mV 45
